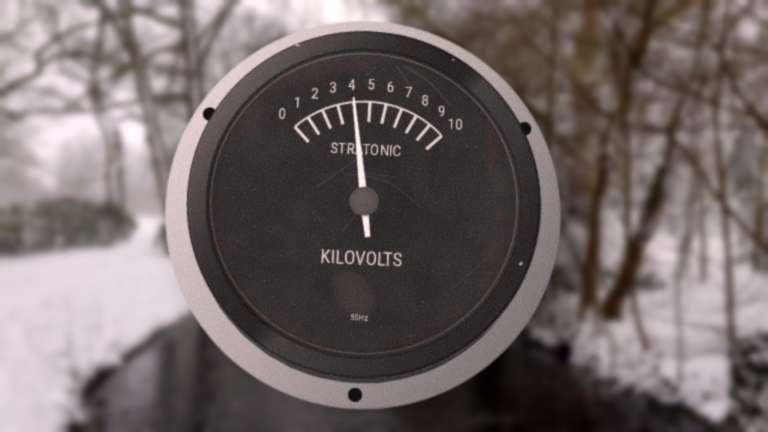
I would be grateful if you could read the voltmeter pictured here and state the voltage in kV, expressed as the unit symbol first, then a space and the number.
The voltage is kV 4
